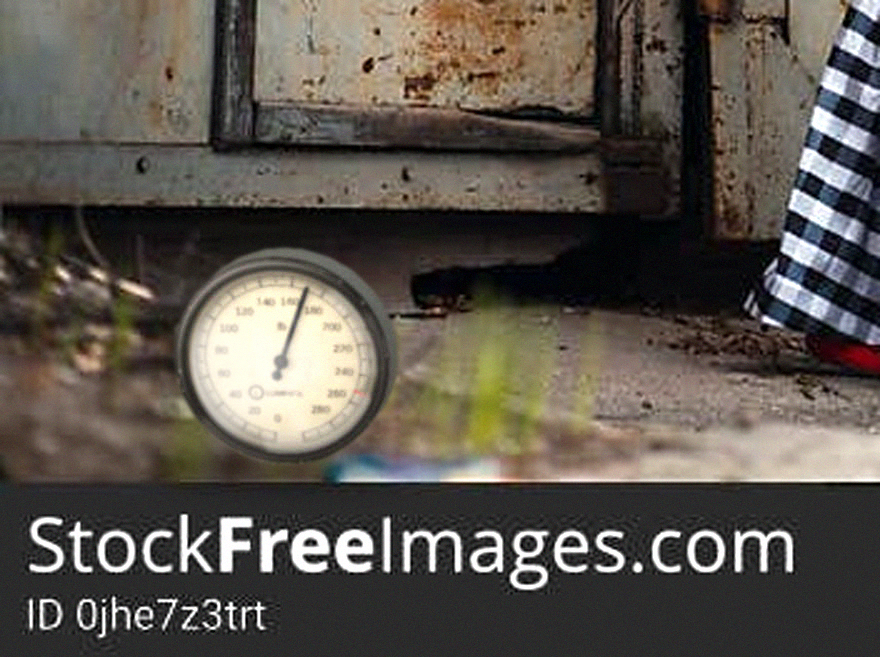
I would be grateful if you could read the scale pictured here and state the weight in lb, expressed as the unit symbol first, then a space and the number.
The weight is lb 170
